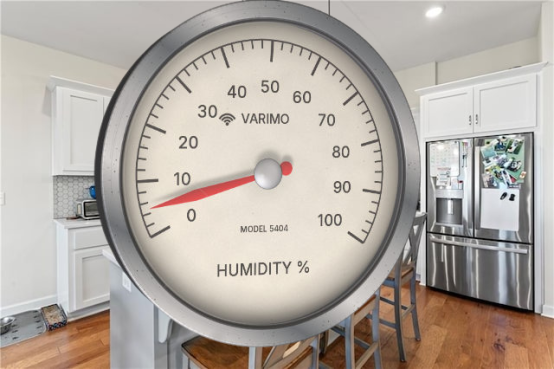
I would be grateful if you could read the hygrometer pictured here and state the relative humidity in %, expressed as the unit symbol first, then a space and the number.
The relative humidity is % 5
